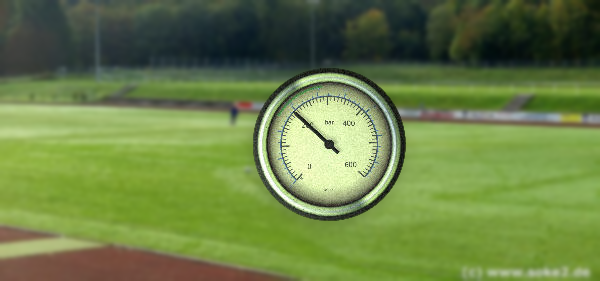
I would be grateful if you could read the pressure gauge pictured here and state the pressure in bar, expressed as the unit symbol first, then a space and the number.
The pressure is bar 200
